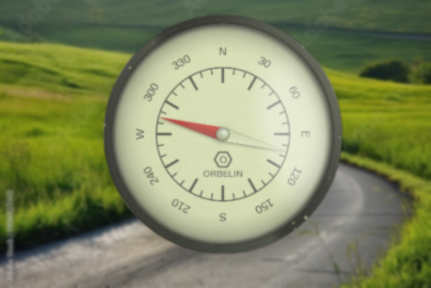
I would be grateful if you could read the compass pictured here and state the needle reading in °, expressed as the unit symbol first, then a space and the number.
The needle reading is ° 285
